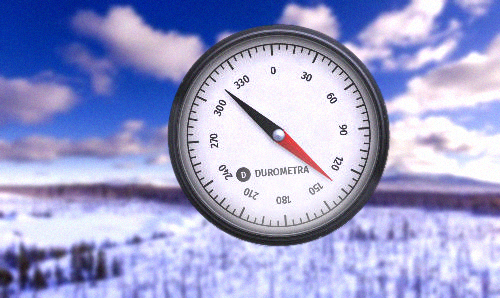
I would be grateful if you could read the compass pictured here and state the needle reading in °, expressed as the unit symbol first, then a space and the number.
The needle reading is ° 135
